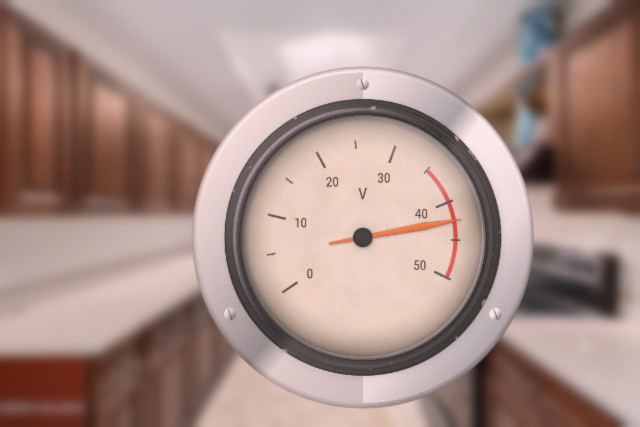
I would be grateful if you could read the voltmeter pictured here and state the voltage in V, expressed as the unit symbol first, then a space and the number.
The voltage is V 42.5
